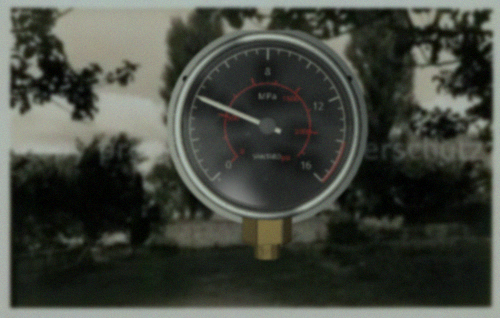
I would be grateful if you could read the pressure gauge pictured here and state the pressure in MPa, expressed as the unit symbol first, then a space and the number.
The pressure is MPa 4
